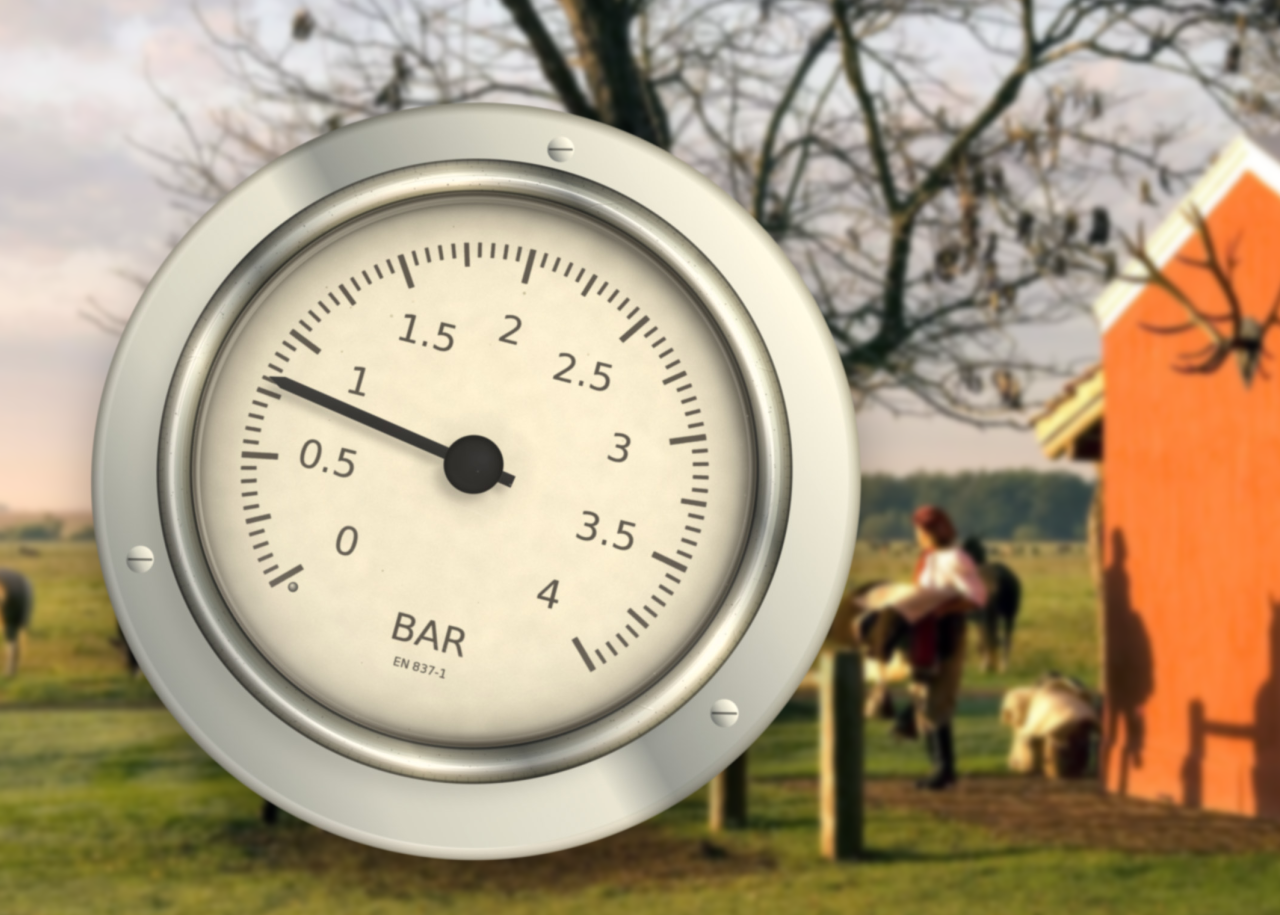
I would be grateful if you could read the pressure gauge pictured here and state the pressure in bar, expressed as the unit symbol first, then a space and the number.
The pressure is bar 0.8
